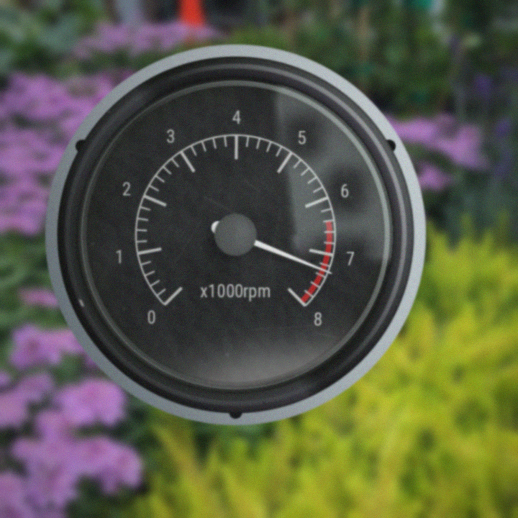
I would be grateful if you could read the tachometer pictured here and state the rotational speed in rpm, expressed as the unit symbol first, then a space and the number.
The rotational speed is rpm 7300
